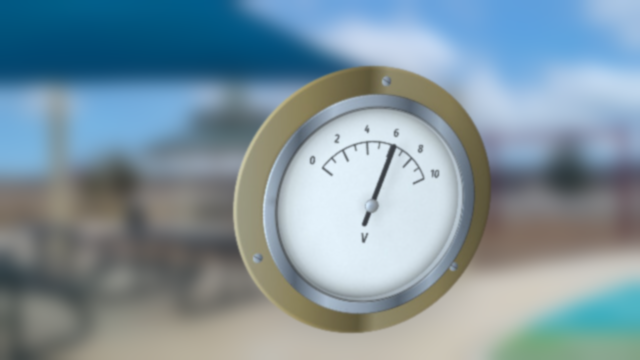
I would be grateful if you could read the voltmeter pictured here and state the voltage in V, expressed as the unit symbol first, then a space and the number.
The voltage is V 6
